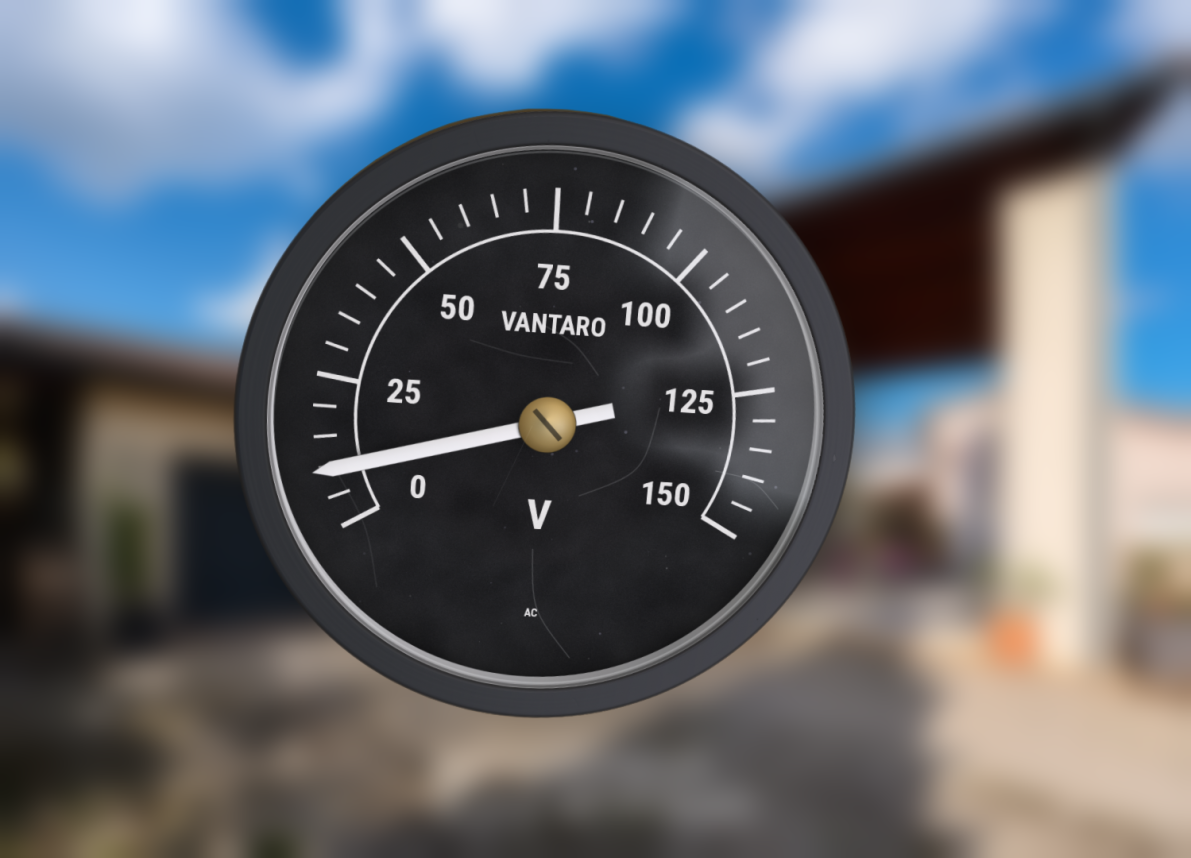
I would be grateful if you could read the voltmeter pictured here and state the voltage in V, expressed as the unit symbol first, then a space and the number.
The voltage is V 10
